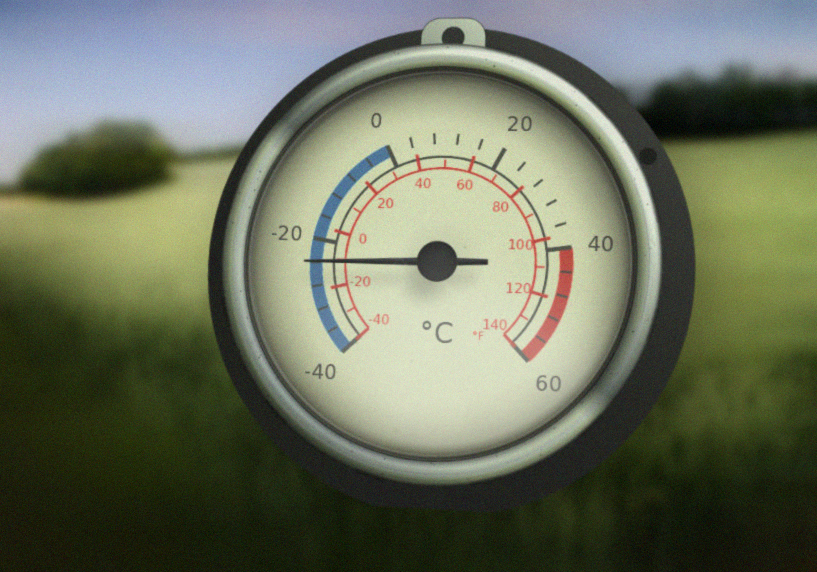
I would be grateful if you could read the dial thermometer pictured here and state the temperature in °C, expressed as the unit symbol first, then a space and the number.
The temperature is °C -24
